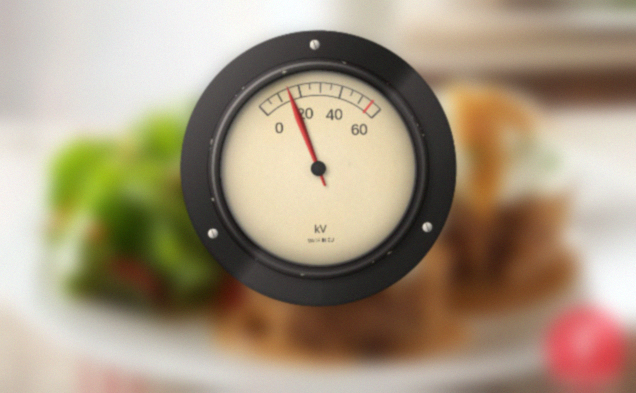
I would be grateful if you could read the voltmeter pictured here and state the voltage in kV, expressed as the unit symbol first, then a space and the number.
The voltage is kV 15
